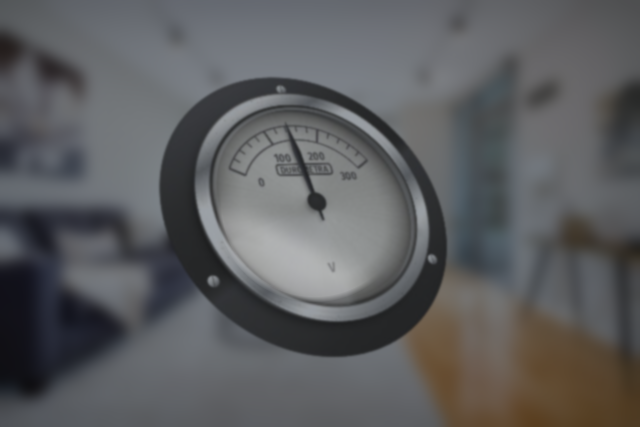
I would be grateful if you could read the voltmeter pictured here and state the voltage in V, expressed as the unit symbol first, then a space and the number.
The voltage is V 140
